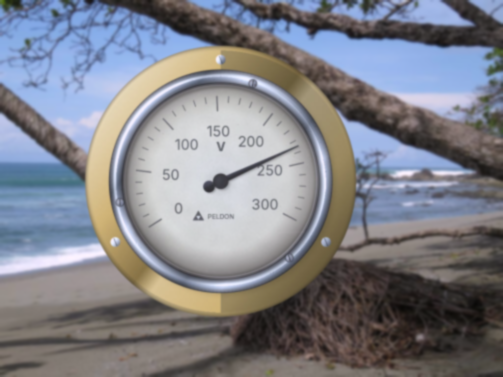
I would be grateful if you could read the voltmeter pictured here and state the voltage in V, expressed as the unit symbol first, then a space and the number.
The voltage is V 235
